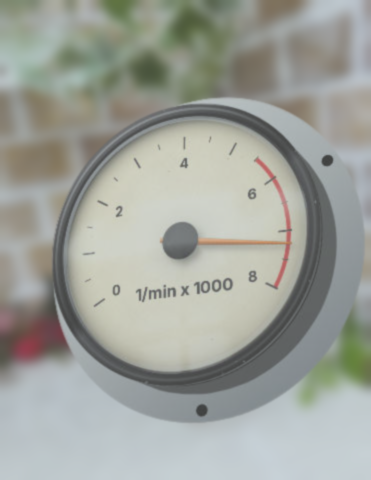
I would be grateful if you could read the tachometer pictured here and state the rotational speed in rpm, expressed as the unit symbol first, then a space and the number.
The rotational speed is rpm 7250
